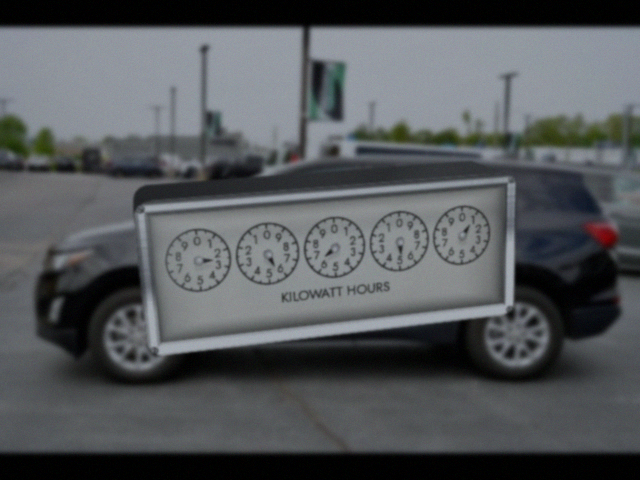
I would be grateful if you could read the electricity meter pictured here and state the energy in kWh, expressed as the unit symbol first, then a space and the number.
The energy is kWh 25651
